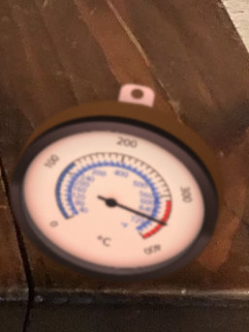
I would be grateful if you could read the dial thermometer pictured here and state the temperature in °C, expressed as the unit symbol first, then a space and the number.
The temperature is °C 350
